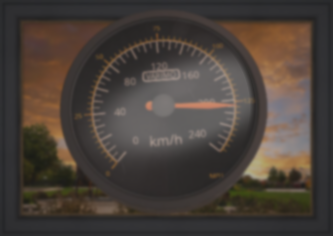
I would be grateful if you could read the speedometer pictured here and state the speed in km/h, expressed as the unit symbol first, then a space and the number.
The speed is km/h 205
